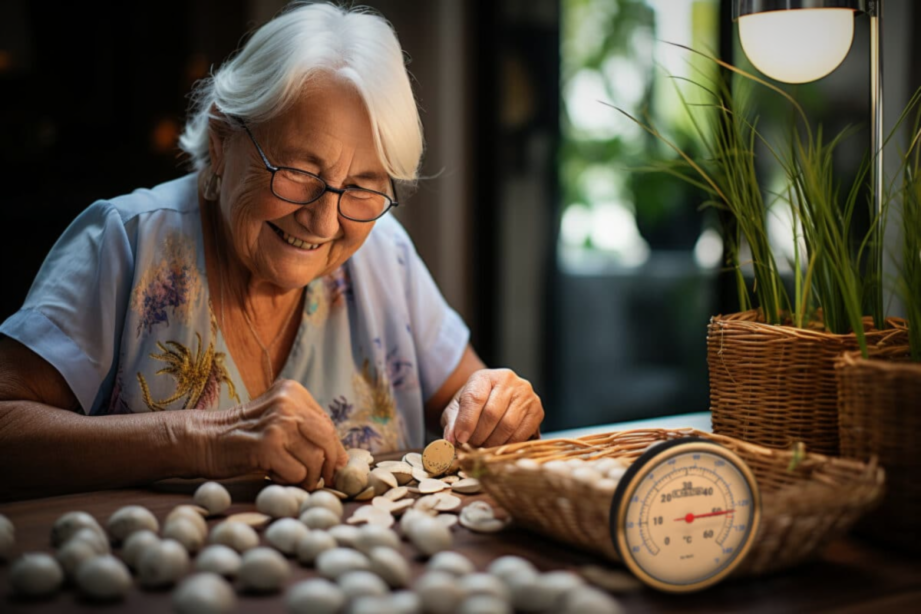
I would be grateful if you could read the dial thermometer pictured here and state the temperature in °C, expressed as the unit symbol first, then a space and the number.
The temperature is °C 50
